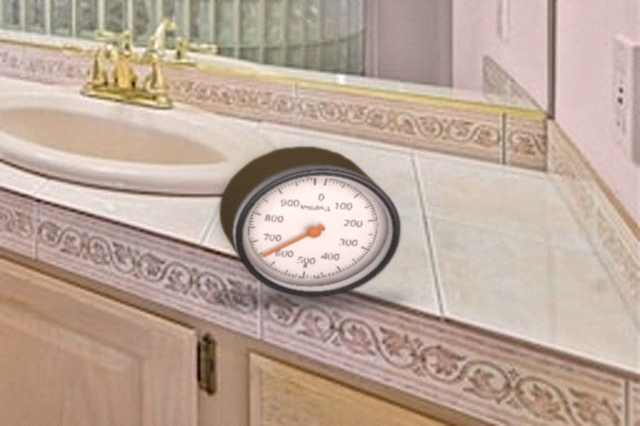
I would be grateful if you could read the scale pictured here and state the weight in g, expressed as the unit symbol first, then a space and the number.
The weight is g 650
